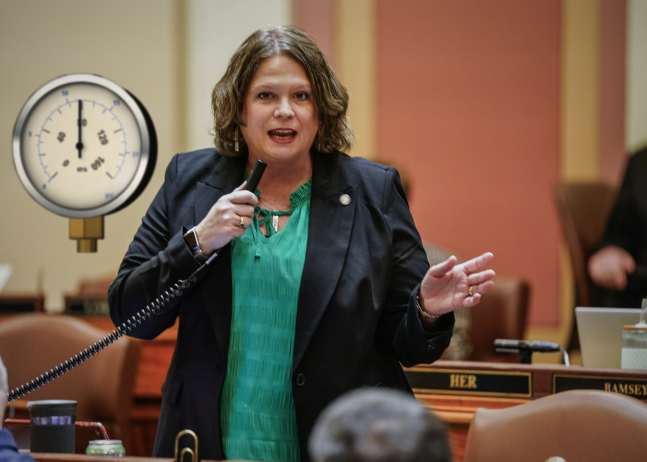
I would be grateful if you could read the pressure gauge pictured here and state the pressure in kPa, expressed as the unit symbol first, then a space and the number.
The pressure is kPa 80
